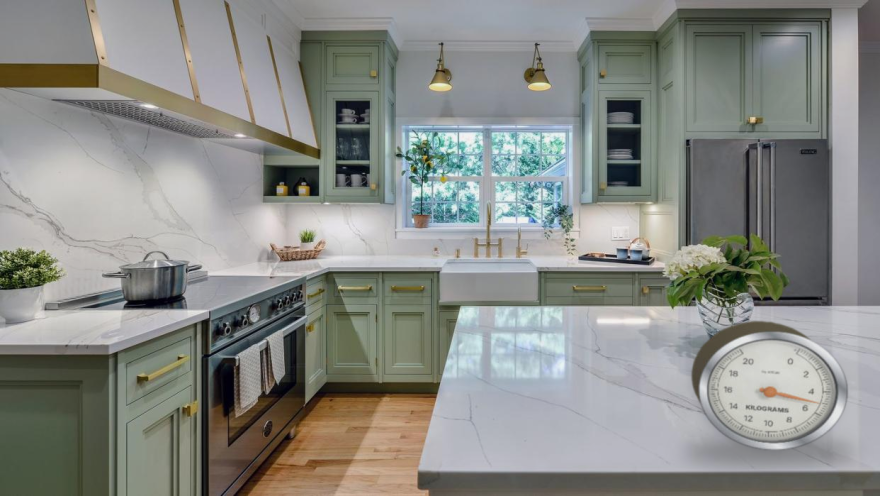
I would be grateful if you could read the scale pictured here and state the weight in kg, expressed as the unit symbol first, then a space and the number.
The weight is kg 5
